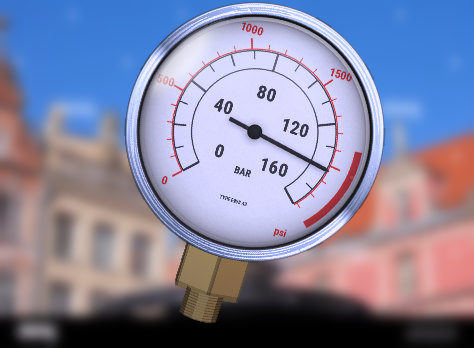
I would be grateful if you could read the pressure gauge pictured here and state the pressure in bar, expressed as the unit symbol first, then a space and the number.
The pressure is bar 140
